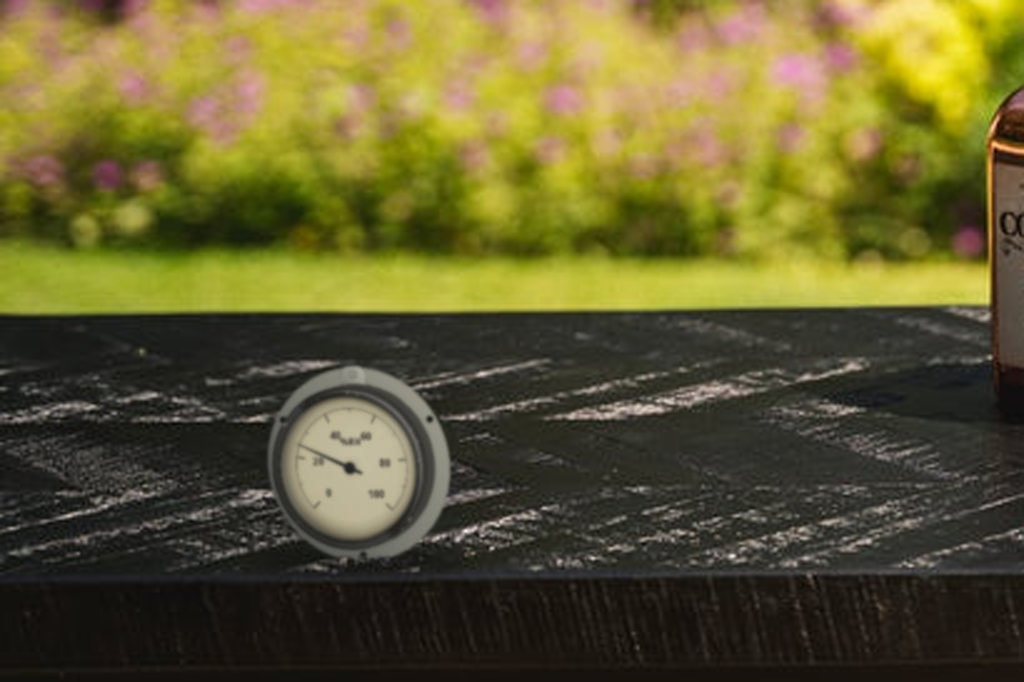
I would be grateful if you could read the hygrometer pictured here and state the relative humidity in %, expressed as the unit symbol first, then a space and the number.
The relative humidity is % 25
